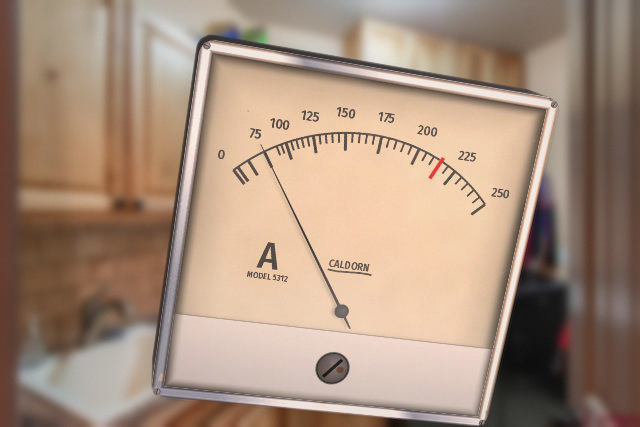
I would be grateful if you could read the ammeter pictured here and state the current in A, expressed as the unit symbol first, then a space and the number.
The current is A 75
